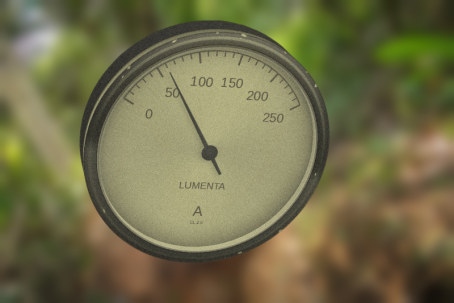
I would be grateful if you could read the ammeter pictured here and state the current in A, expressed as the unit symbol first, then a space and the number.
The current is A 60
